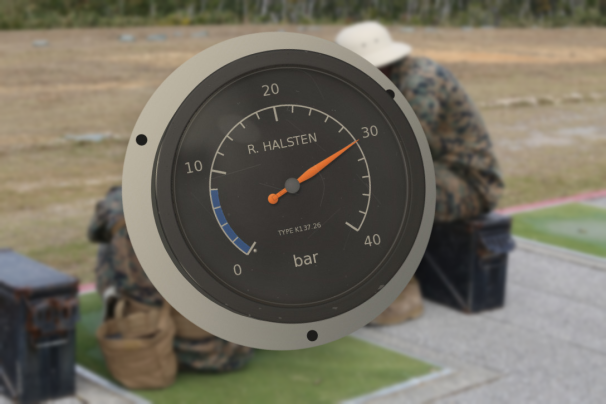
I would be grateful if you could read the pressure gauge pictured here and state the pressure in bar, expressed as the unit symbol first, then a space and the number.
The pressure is bar 30
